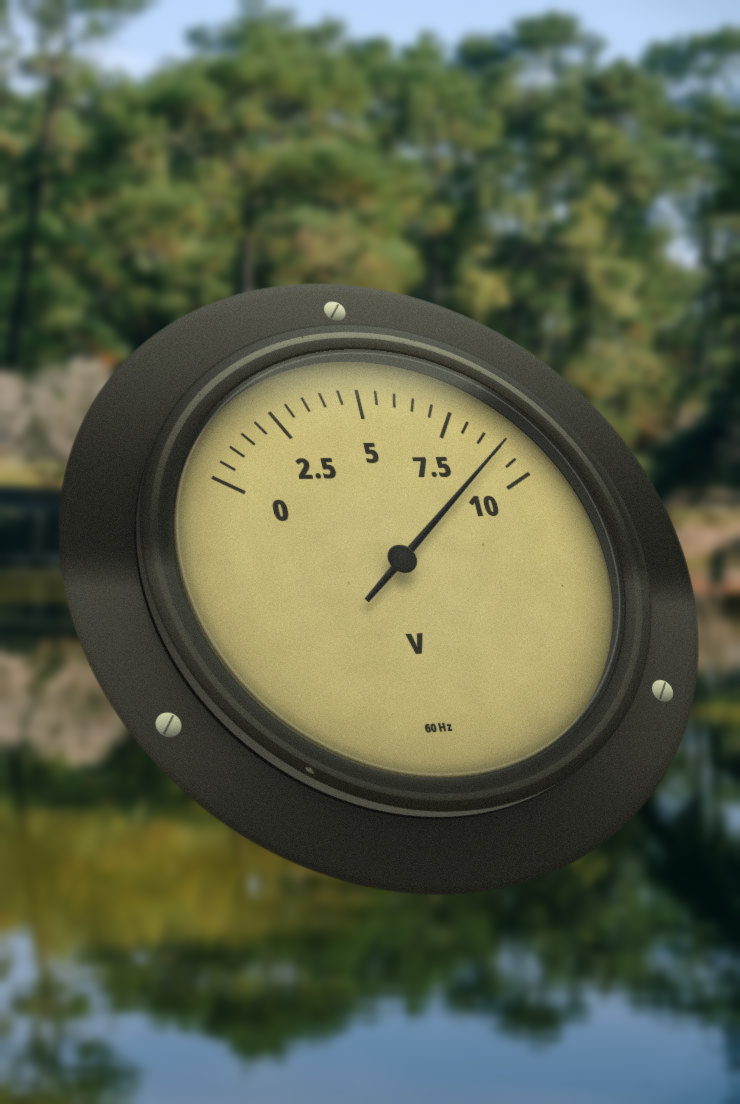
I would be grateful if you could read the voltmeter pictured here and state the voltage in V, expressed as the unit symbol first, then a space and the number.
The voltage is V 9
